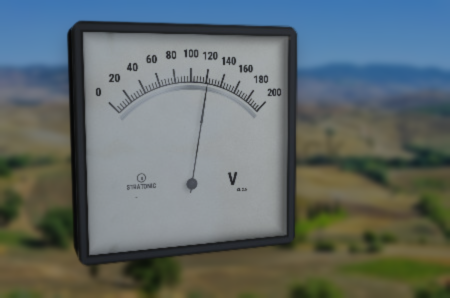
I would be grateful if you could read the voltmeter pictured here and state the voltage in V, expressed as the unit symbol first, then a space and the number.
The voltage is V 120
